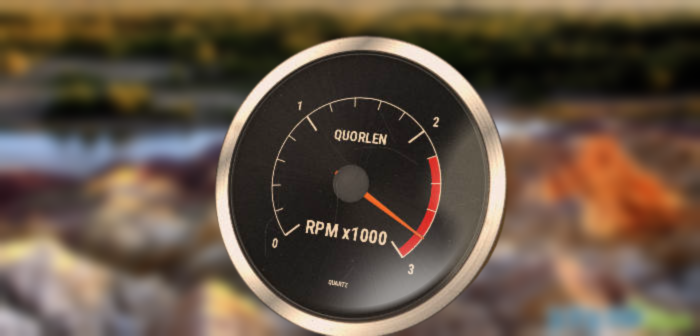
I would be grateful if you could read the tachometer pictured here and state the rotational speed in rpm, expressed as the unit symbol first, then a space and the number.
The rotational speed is rpm 2800
